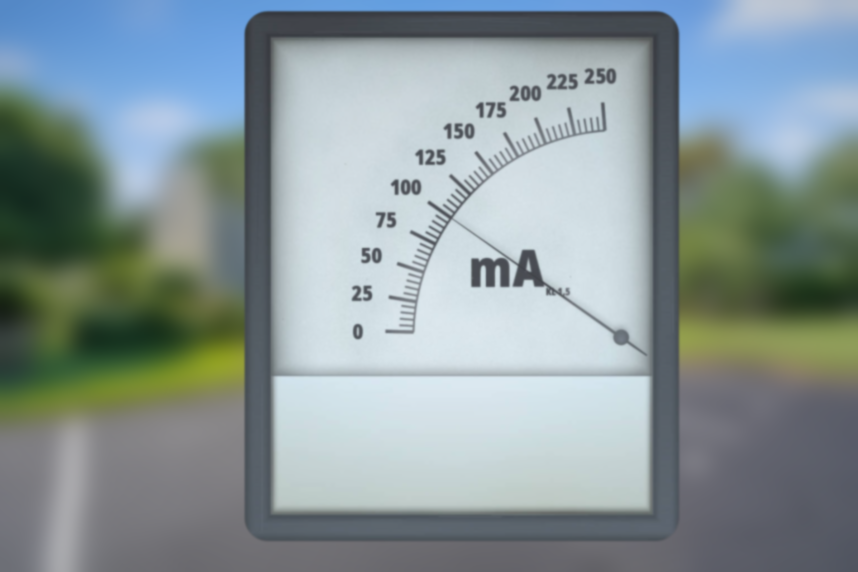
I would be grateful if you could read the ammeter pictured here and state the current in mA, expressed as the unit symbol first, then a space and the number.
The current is mA 100
